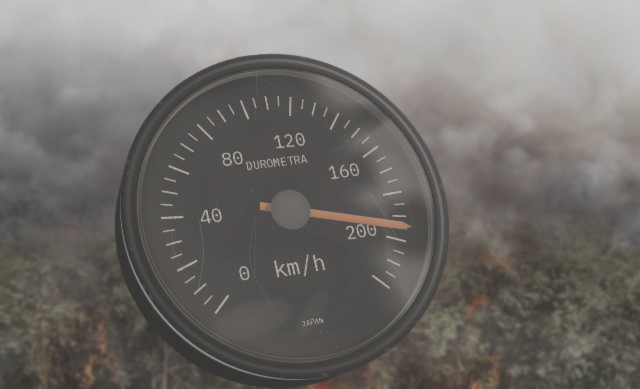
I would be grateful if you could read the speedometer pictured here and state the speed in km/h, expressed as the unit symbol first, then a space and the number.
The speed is km/h 195
